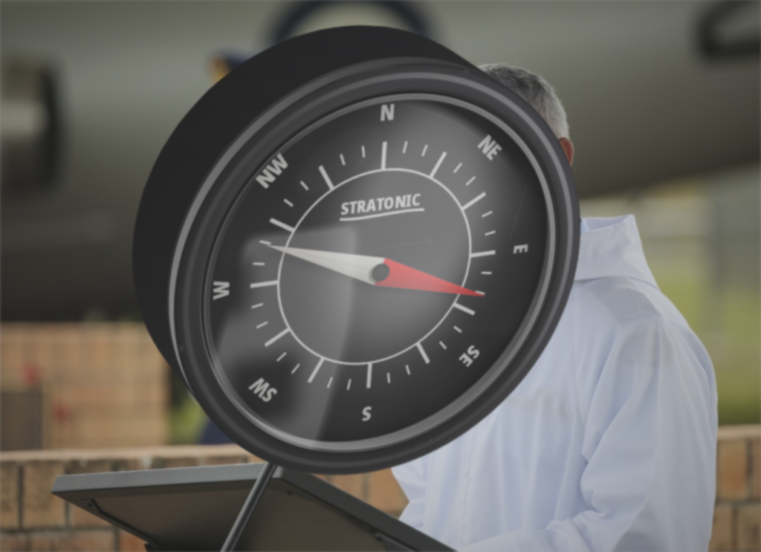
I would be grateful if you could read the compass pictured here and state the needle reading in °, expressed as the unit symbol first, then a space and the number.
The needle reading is ° 110
